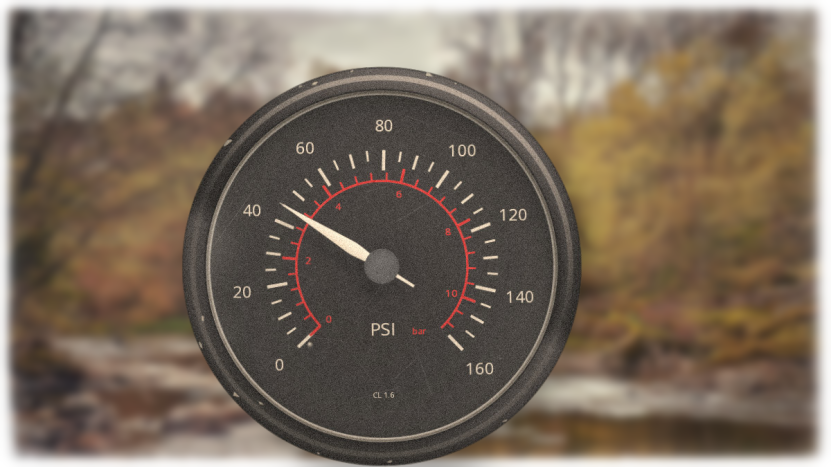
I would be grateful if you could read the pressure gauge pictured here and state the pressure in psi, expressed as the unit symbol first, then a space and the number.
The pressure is psi 45
